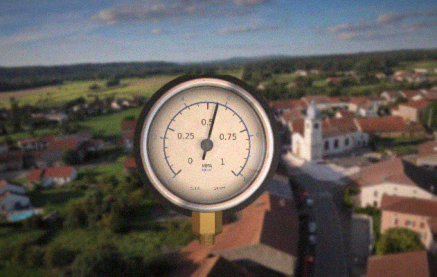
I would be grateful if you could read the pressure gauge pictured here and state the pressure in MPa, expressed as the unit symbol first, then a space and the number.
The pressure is MPa 0.55
